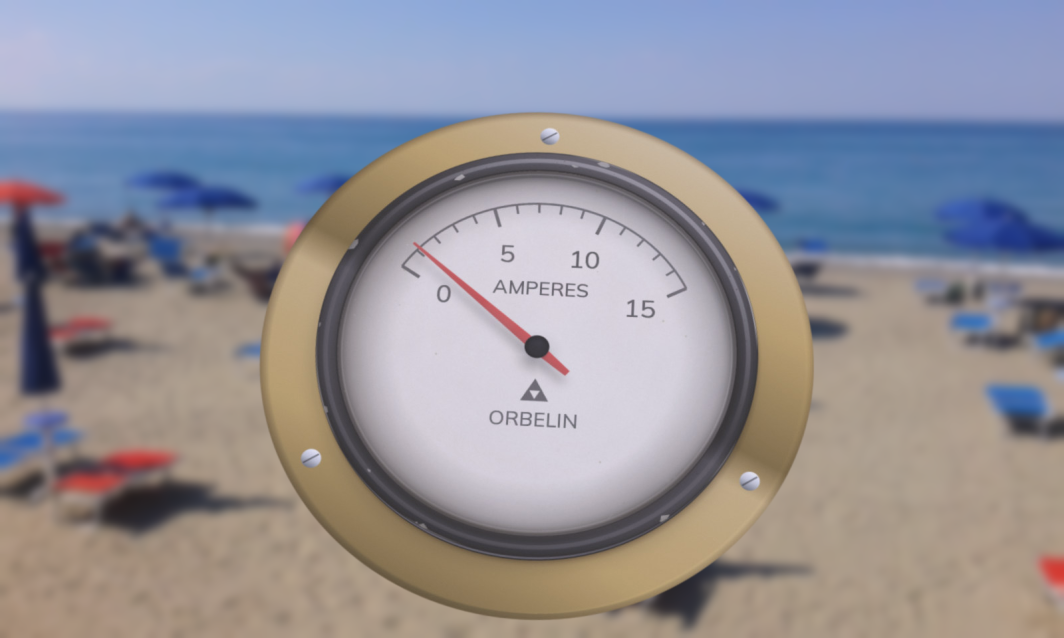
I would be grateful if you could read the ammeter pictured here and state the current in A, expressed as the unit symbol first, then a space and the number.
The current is A 1
